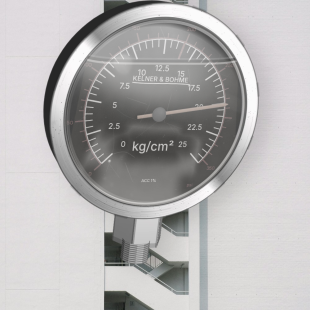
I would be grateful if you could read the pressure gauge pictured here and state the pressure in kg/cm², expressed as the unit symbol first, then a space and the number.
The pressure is kg/cm² 20
